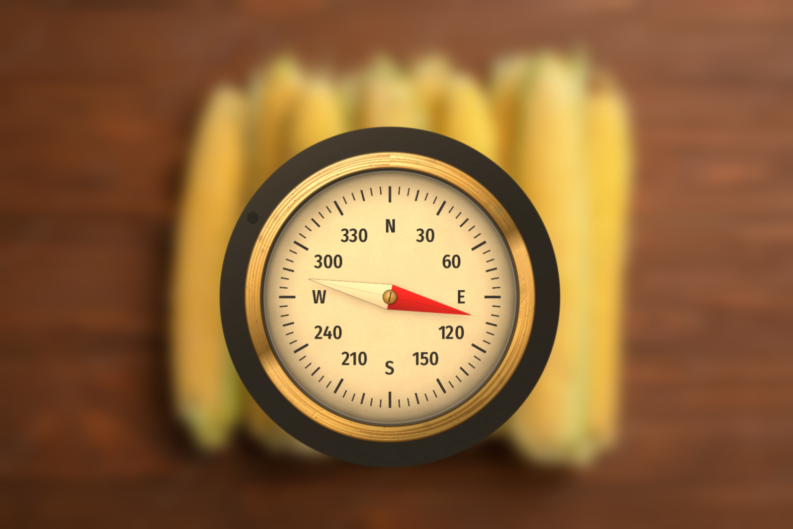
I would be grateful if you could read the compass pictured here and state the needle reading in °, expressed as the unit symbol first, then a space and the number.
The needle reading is ° 102.5
